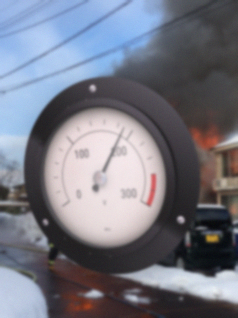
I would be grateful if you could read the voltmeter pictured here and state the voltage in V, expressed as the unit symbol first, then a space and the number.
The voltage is V 190
